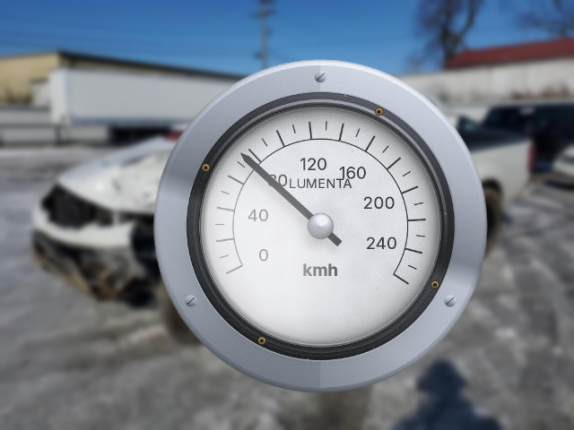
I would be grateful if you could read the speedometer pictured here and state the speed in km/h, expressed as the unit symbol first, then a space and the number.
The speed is km/h 75
